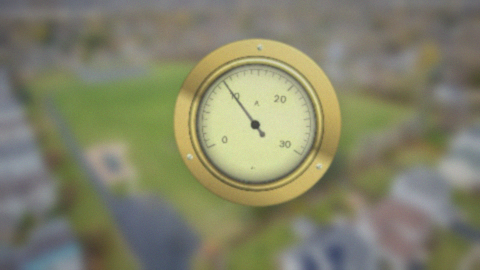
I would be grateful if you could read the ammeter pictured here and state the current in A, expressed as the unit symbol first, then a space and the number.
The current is A 10
